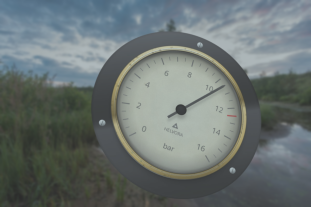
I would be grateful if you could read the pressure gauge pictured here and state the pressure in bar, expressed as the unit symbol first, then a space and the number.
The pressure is bar 10.5
